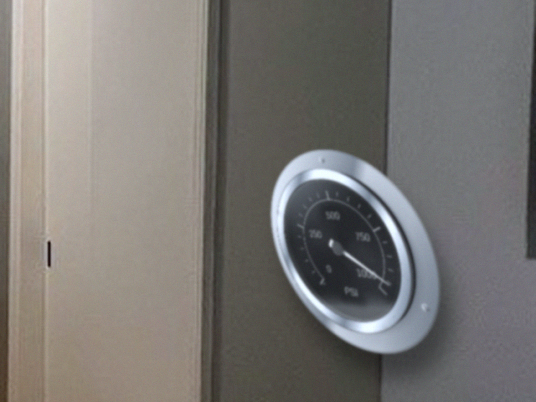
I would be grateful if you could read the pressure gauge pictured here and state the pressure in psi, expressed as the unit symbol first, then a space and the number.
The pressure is psi 950
